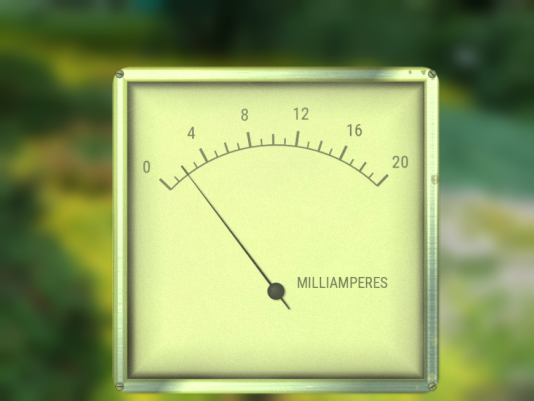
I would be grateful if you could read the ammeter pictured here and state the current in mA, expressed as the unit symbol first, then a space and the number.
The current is mA 2
